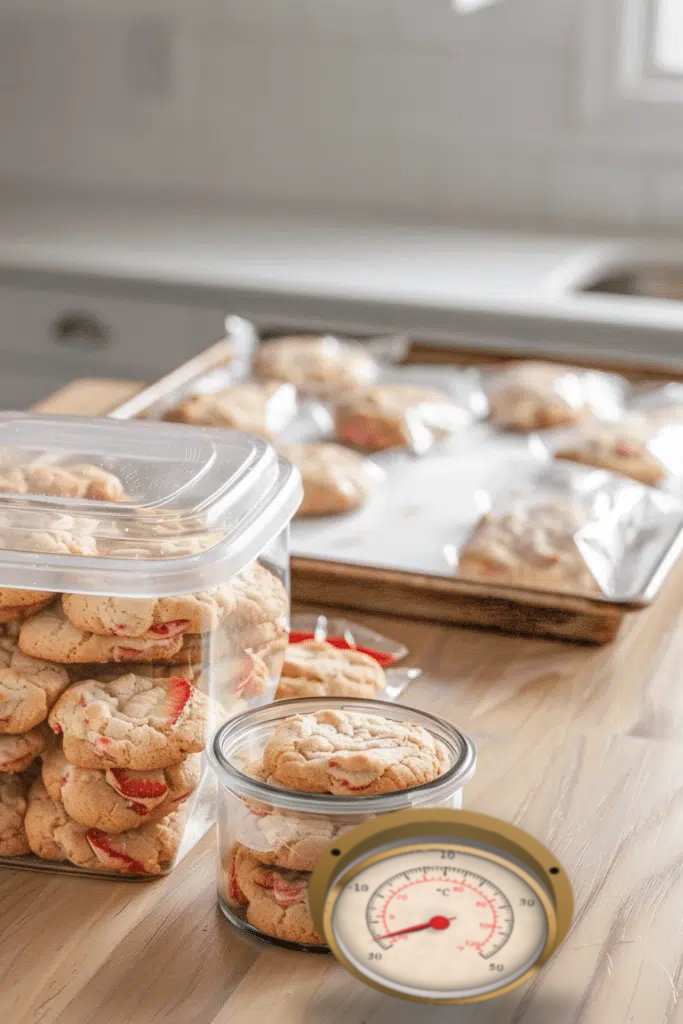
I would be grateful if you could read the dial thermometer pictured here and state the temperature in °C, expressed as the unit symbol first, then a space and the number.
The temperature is °C -25
